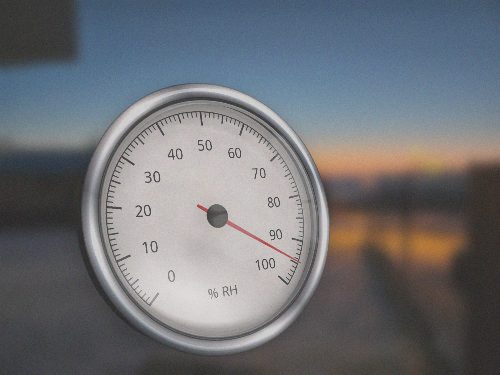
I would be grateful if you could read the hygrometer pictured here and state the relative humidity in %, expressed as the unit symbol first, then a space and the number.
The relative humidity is % 95
